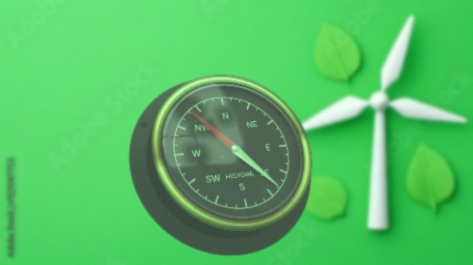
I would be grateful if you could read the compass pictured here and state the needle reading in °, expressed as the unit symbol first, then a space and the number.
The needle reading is ° 320
